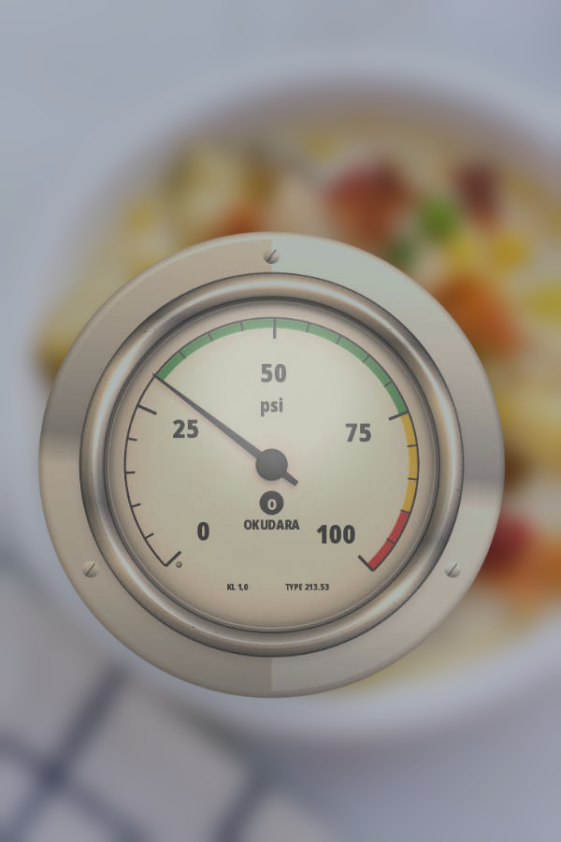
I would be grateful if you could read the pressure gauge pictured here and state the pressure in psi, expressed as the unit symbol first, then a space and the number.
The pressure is psi 30
